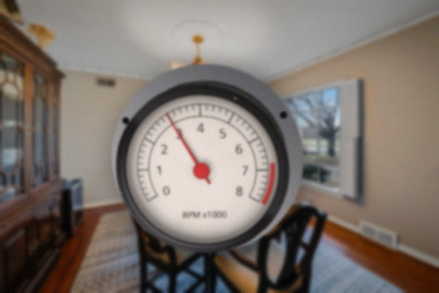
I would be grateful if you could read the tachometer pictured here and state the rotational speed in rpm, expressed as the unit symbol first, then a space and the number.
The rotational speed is rpm 3000
